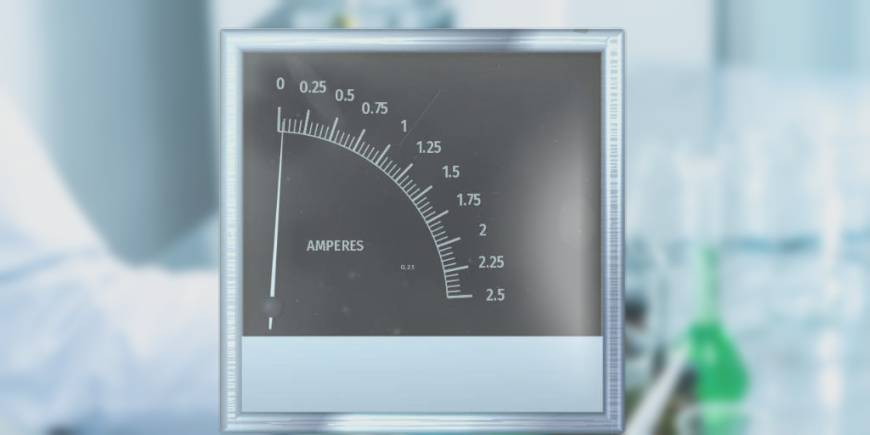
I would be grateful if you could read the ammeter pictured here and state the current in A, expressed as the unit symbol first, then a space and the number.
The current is A 0.05
